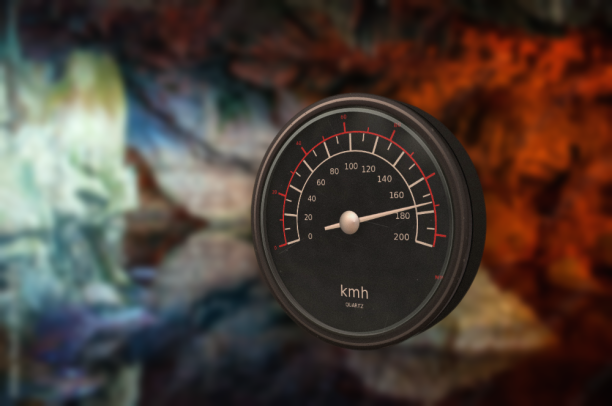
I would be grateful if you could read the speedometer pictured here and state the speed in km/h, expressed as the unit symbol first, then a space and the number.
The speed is km/h 175
